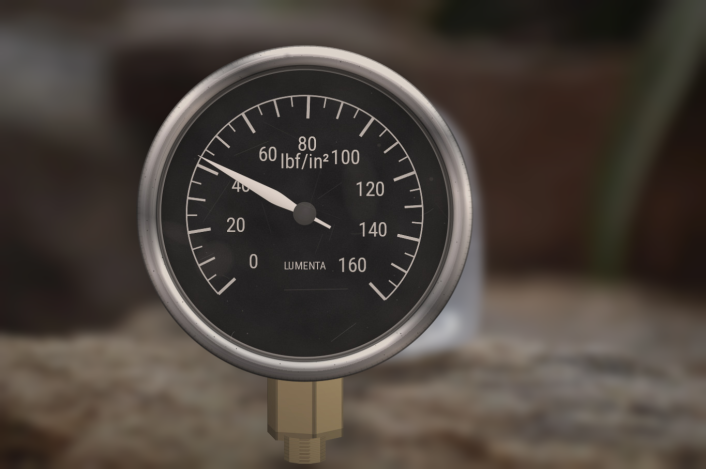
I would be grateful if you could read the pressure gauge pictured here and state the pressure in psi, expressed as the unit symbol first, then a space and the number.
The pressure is psi 42.5
